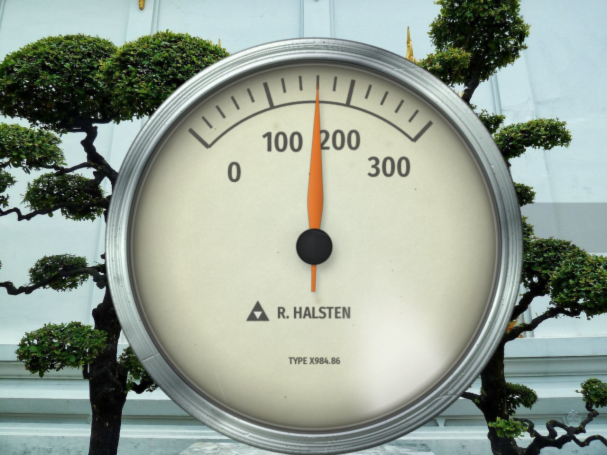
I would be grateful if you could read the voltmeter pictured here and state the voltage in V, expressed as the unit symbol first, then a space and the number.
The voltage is V 160
